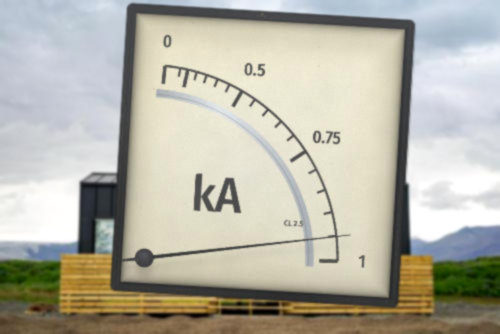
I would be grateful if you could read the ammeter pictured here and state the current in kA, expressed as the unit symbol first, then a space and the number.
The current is kA 0.95
